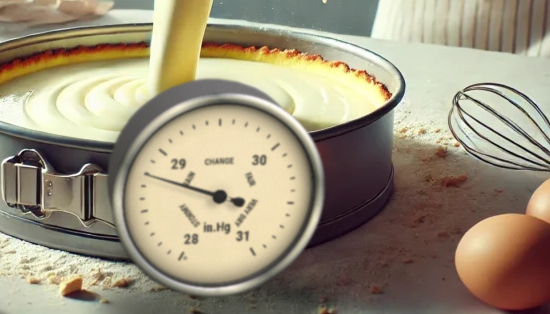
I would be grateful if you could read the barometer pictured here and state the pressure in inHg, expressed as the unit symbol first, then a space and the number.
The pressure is inHg 28.8
